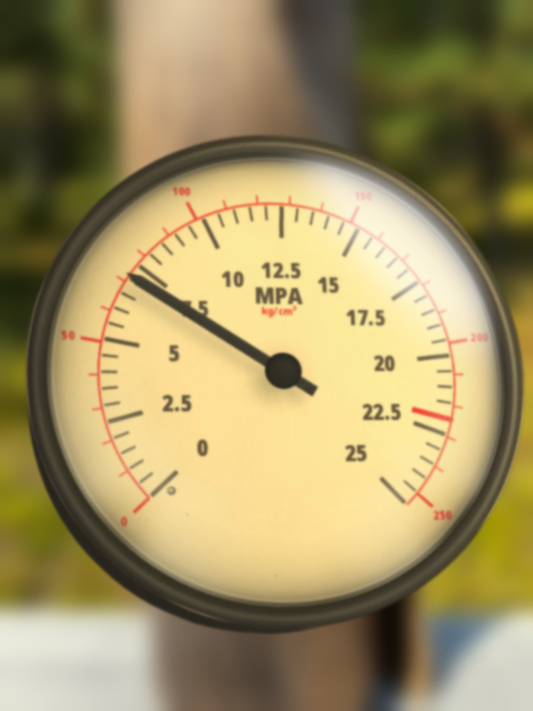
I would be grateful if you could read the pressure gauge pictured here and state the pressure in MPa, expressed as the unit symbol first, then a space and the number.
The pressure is MPa 7
